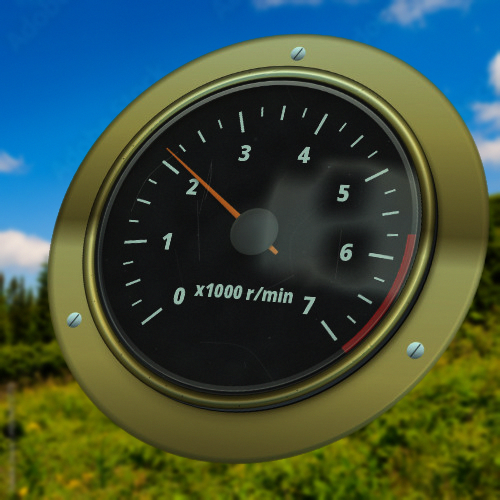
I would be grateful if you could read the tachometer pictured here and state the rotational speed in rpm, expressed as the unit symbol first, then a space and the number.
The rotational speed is rpm 2125
